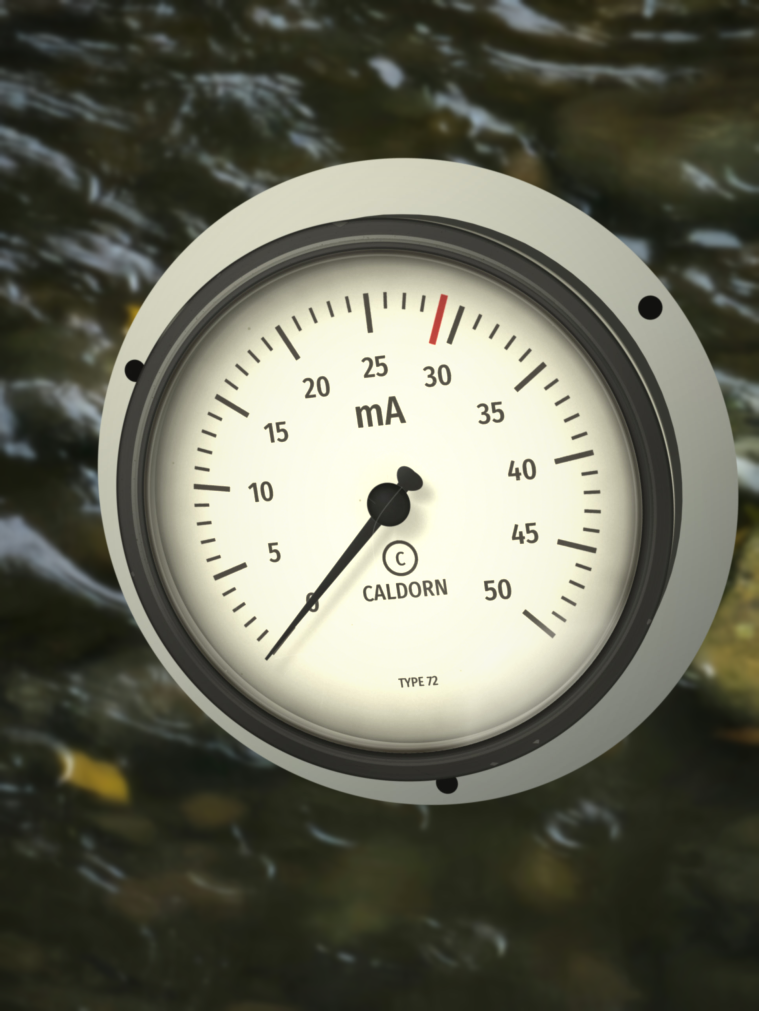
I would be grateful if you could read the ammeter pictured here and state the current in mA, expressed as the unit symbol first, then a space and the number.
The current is mA 0
